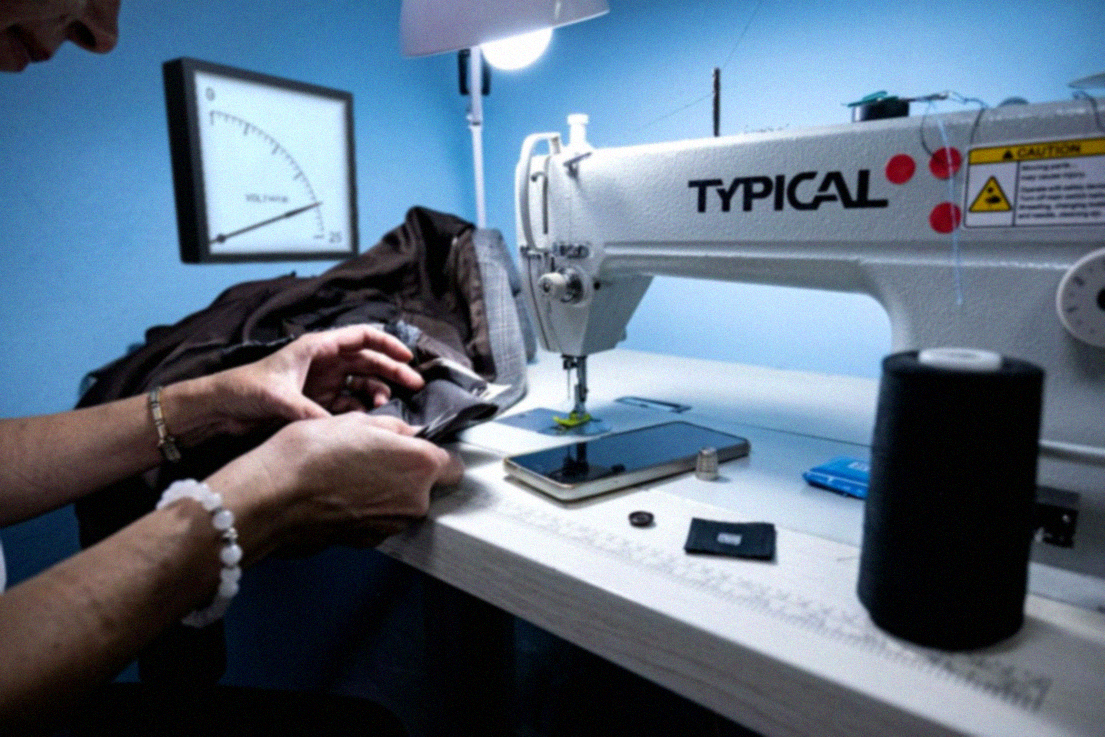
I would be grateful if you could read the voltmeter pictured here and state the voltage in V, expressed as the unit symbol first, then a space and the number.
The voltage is V 20
